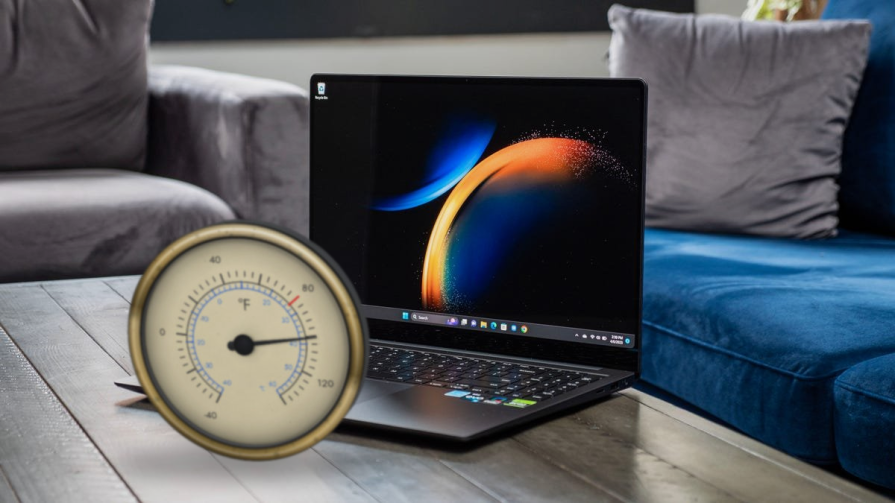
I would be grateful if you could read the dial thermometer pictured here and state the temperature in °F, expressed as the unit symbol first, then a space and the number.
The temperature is °F 100
